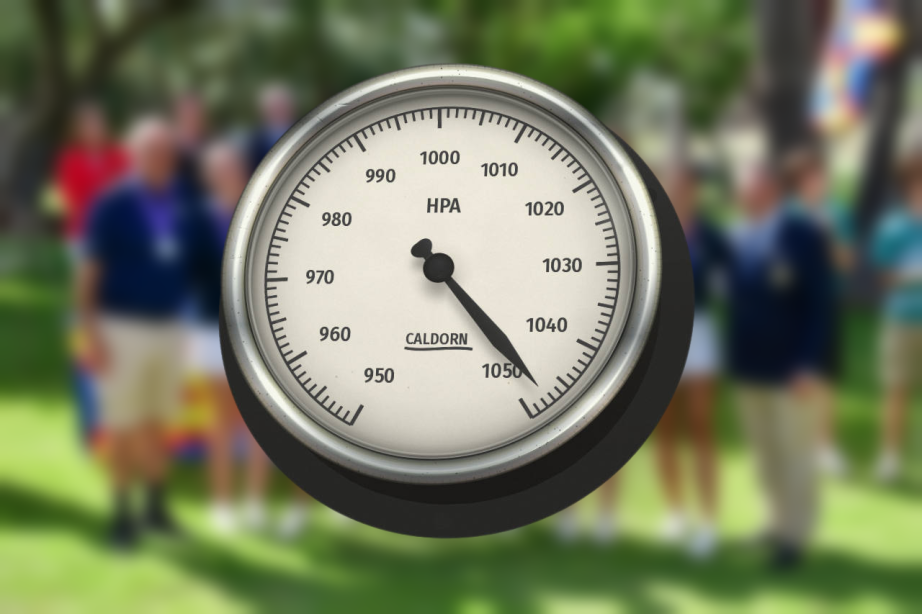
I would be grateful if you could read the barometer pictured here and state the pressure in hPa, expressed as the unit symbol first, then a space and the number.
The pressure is hPa 1047.5
